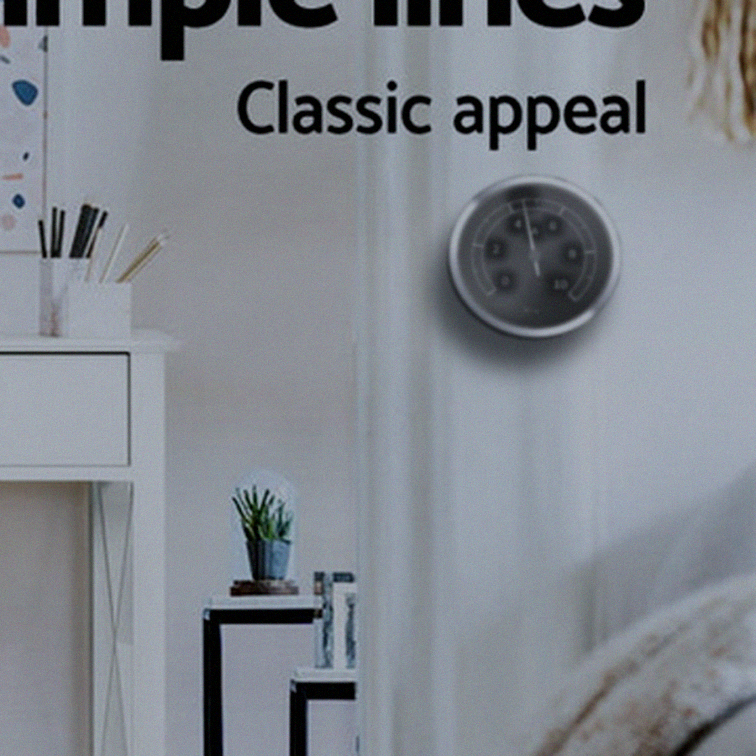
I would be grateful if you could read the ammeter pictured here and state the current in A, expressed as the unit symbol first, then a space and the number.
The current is A 4.5
